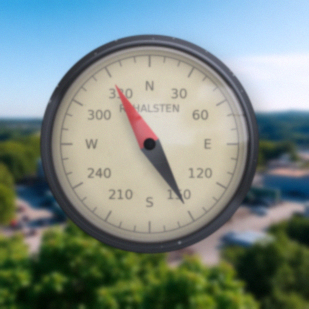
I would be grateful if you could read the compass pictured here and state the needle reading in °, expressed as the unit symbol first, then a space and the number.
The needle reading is ° 330
